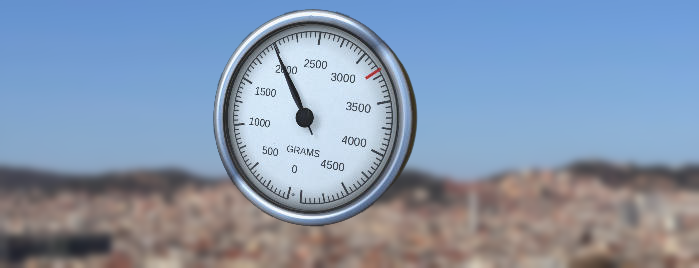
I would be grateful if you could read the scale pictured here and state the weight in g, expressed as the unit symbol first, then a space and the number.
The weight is g 2000
